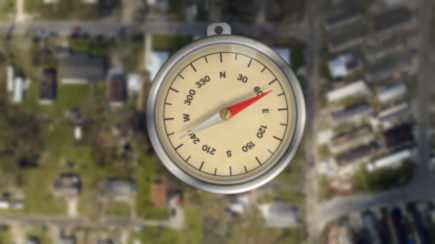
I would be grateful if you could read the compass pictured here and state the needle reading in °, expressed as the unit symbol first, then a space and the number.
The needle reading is ° 67.5
